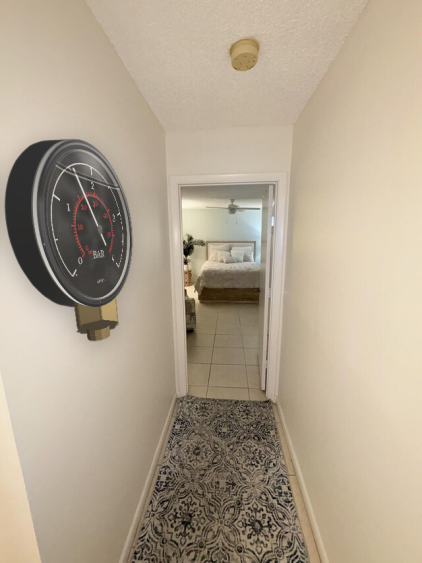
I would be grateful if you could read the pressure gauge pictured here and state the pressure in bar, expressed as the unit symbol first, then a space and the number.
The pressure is bar 1.5
